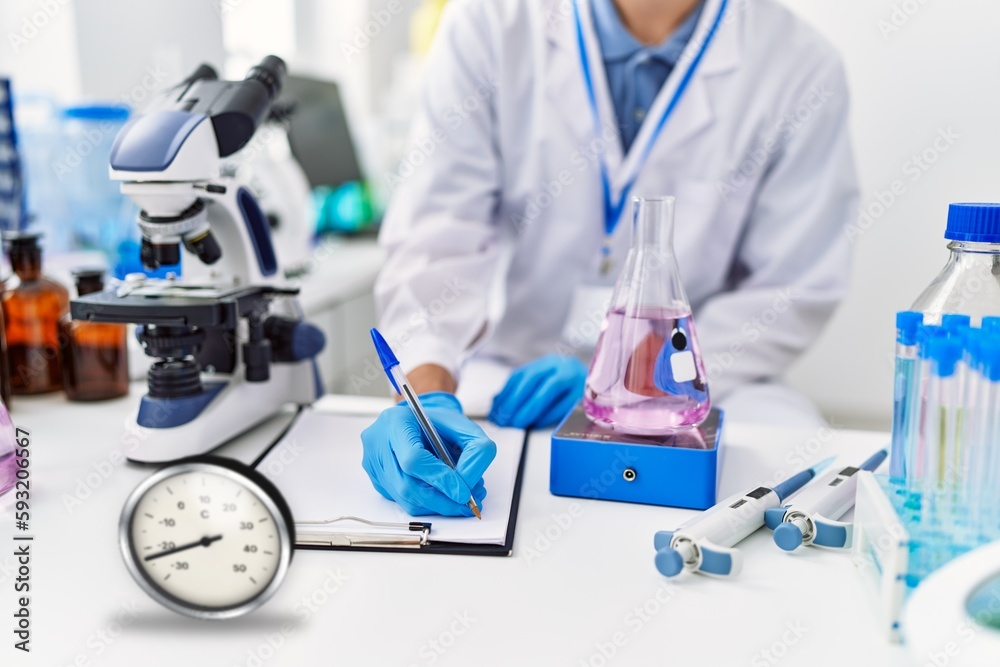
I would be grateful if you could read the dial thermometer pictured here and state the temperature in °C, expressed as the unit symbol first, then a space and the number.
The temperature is °C -22.5
